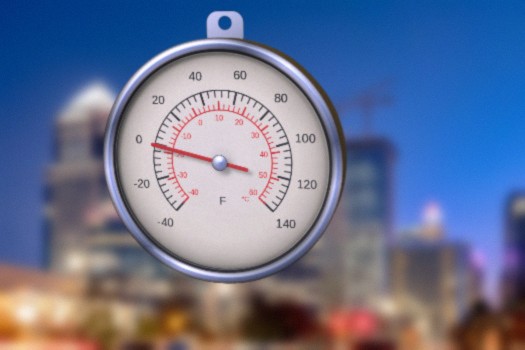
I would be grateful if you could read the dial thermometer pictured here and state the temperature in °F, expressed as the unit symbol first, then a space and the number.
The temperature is °F 0
